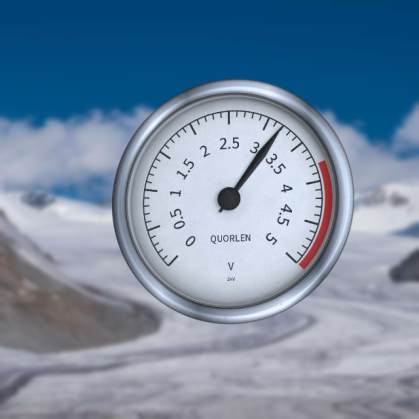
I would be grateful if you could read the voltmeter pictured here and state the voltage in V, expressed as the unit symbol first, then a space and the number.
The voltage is V 3.2
